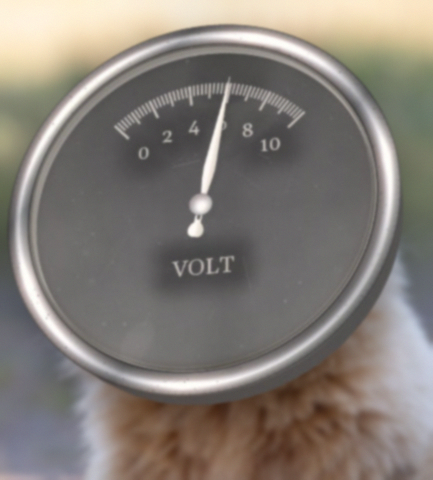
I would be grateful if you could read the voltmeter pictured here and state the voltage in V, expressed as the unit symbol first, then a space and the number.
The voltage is V 6
